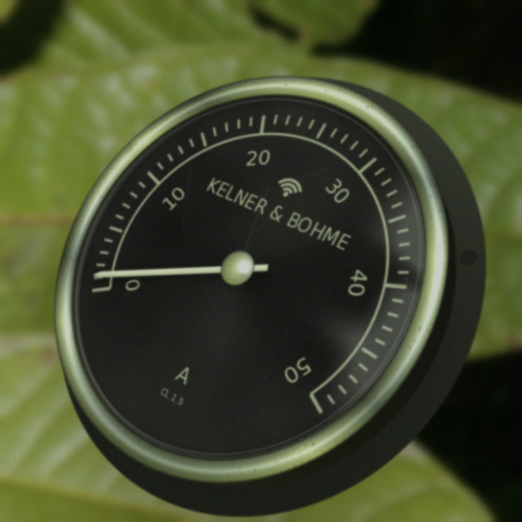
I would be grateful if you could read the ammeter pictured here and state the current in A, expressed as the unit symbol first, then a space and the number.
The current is A 1
